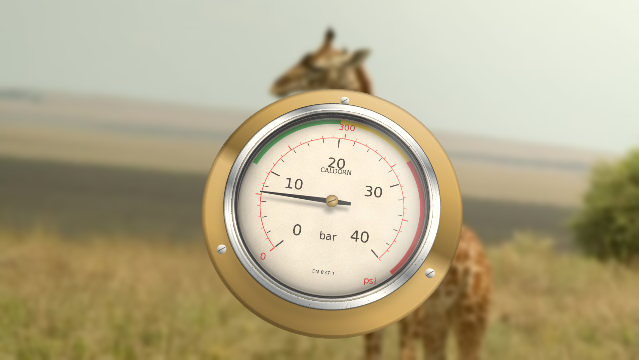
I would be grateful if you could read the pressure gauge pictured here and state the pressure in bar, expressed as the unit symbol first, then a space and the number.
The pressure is bar 7
